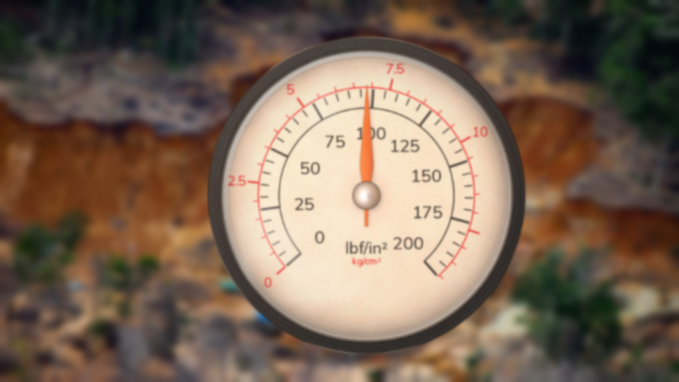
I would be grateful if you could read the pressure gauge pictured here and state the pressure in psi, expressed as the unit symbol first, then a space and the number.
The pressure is psi 97.5
